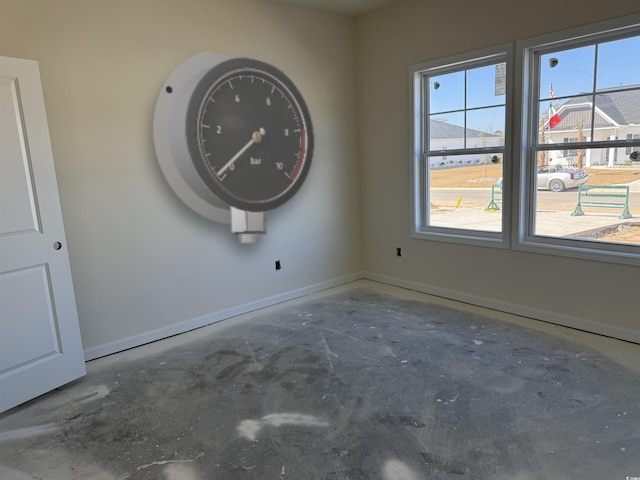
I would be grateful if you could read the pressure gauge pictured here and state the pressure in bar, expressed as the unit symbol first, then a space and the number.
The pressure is bar 0.25
